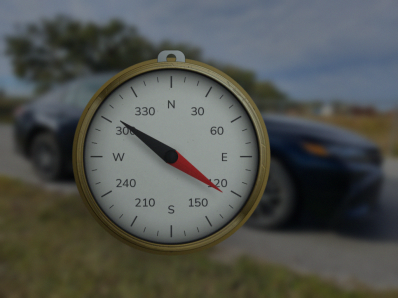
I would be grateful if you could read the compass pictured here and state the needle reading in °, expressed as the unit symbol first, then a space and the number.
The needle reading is ° 125
